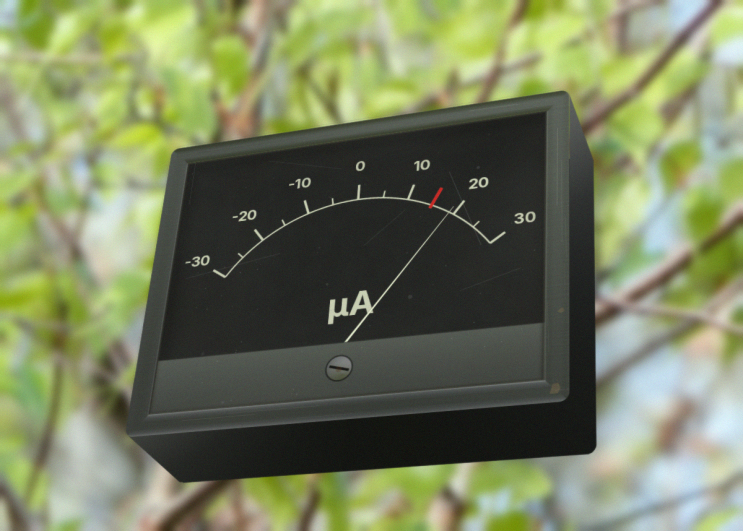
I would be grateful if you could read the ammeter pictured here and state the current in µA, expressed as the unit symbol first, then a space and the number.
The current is µA 20
